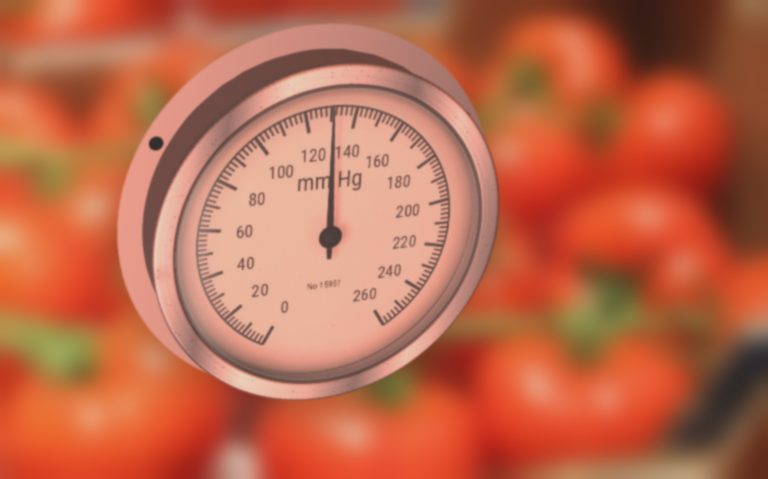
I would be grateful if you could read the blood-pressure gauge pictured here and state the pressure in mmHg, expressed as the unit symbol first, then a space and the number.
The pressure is mmHg 130
